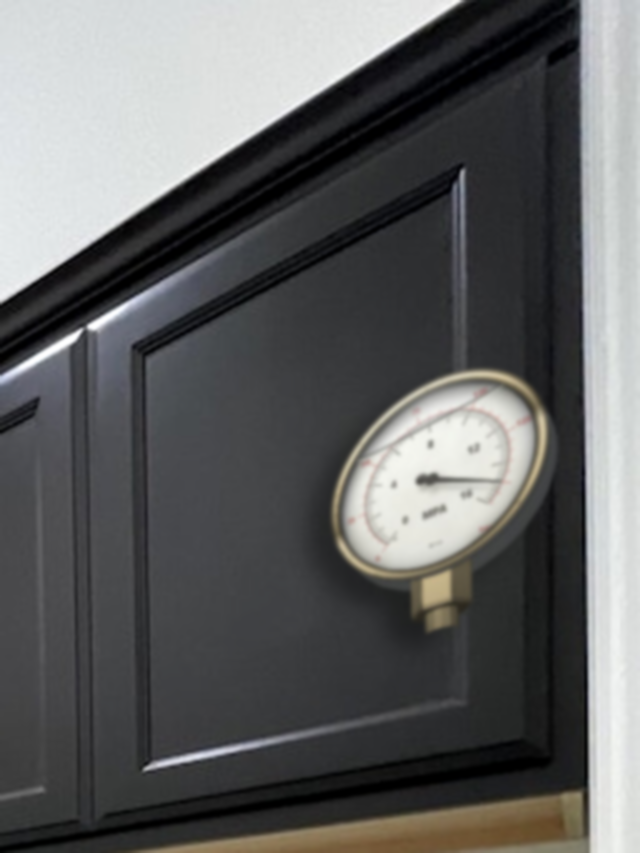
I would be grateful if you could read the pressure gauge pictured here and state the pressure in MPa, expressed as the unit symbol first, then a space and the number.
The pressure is MPa 15
